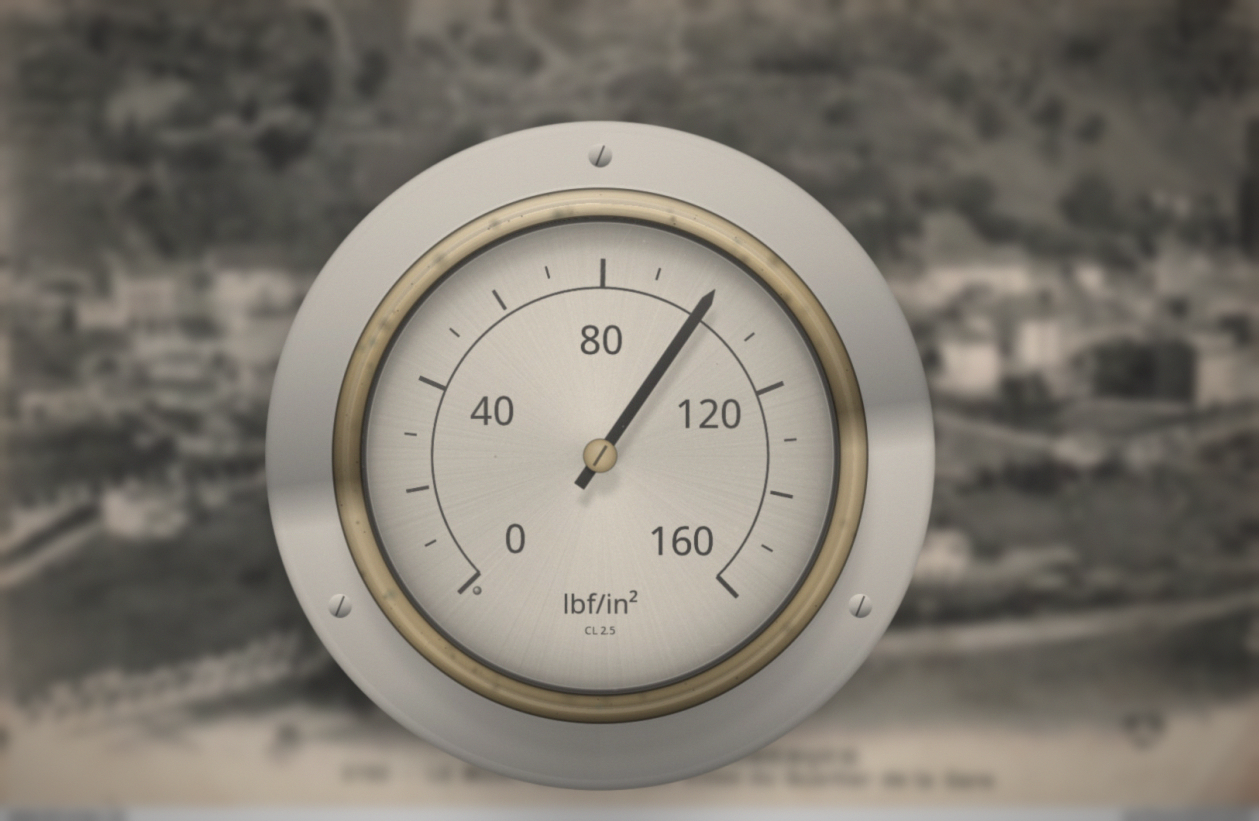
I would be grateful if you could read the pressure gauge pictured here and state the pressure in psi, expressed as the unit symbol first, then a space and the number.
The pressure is psi 100
